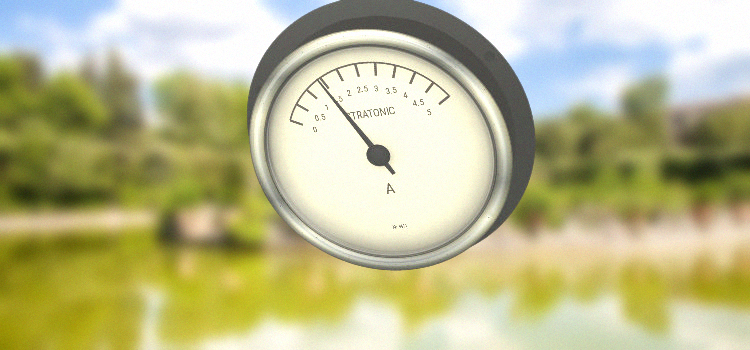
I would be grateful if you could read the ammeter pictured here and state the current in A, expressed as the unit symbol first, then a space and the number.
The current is A 1.5
